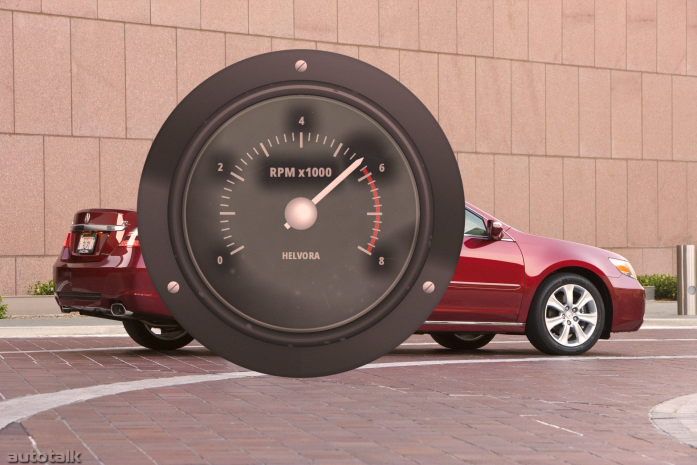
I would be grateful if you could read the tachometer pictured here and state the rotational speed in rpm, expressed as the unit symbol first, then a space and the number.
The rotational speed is rpm 5600
